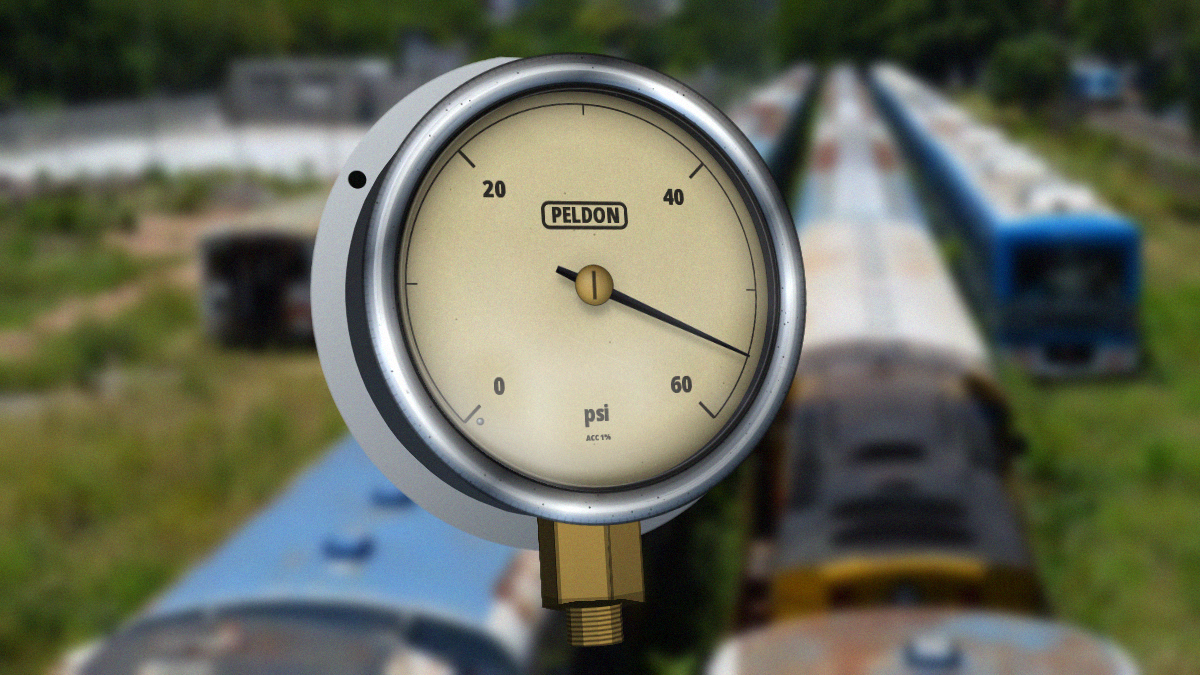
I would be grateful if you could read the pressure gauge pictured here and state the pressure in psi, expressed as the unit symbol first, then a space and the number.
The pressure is psi 55
